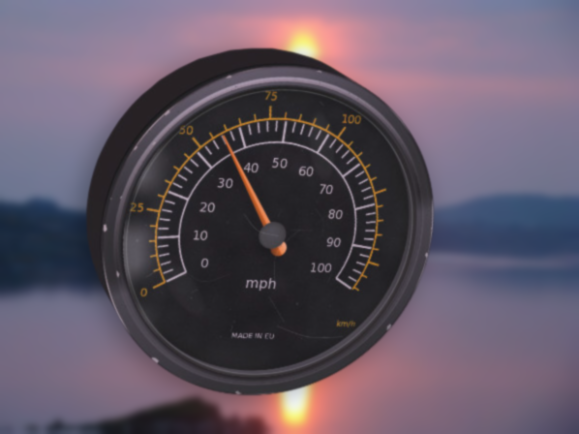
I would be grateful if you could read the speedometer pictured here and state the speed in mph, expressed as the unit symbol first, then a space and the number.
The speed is mph 36
